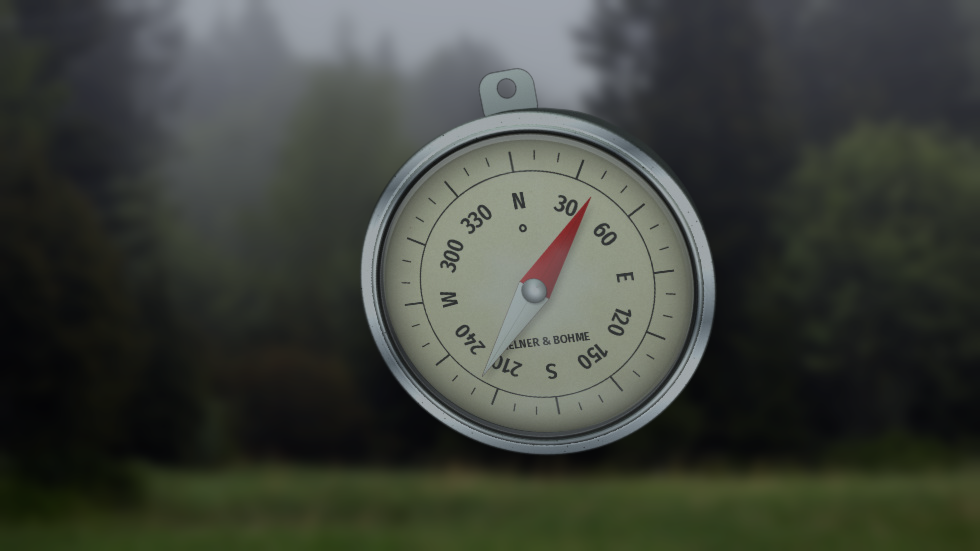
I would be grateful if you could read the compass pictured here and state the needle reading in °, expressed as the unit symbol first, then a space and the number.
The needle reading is ° 40
